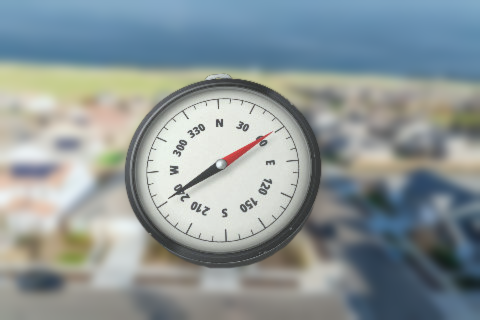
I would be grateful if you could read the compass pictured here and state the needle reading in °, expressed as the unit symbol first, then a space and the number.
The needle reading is ° 60
